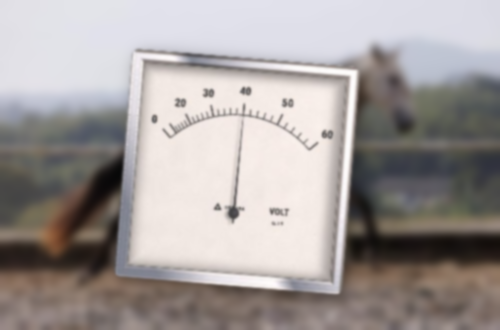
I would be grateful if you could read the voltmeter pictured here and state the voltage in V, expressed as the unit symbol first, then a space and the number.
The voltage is V 40
